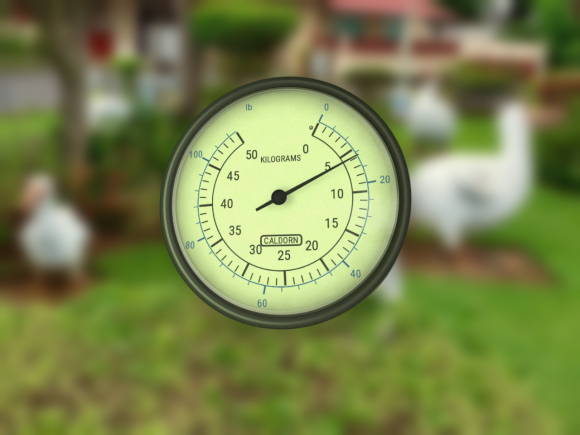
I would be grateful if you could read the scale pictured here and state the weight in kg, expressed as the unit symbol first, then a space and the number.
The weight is kg 6
